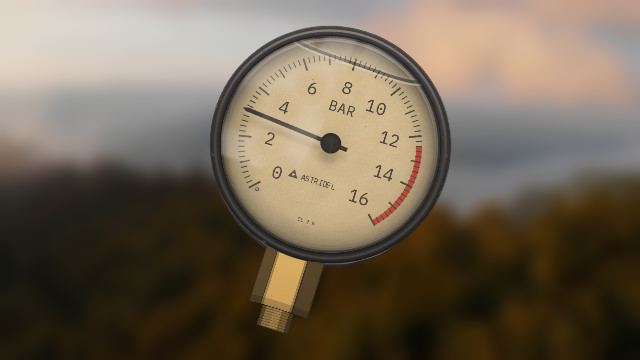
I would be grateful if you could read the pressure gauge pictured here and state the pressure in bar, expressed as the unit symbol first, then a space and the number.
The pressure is bar 3
